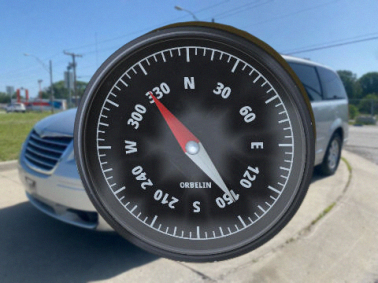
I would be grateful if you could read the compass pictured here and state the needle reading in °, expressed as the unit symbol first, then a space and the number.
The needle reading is ° 325
